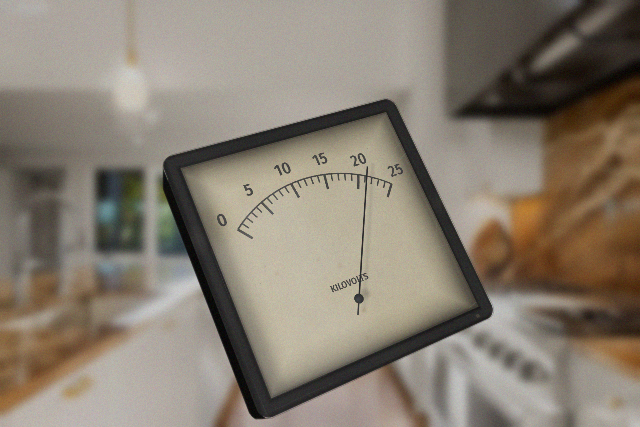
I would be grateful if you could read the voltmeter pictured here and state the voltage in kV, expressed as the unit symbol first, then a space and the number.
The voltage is kV 21
